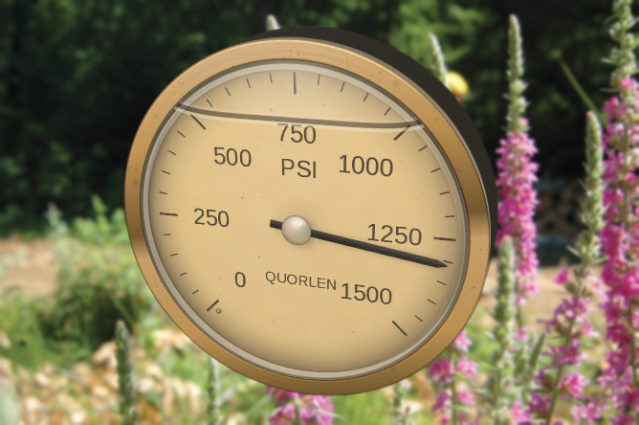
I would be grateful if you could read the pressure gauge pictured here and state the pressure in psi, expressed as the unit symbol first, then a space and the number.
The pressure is psi 1300
